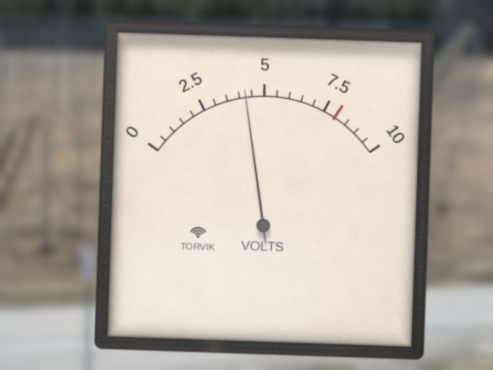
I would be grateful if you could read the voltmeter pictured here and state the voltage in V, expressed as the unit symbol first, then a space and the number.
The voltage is V 4.25
